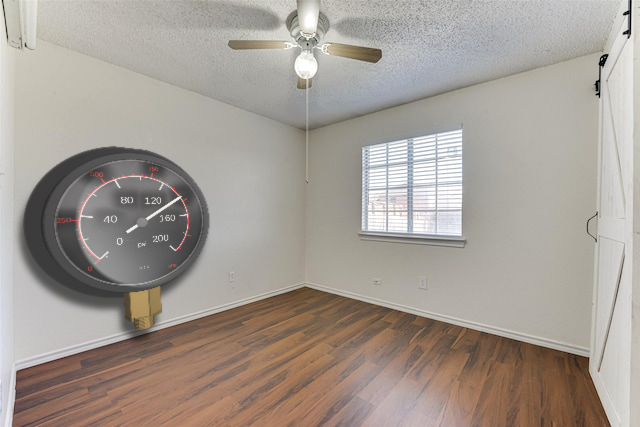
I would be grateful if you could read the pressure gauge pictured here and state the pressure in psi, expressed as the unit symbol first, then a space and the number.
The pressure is psi 140
